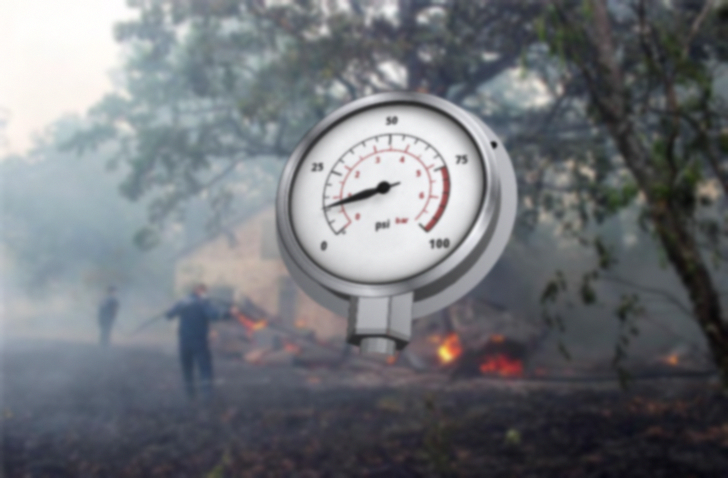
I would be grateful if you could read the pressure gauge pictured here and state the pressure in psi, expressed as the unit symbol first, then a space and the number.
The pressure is psi 10
